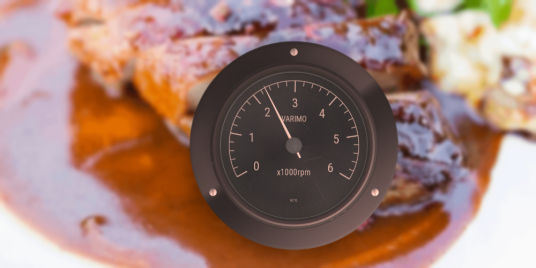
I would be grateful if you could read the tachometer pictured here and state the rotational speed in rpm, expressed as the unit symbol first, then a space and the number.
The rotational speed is rpm 2300
